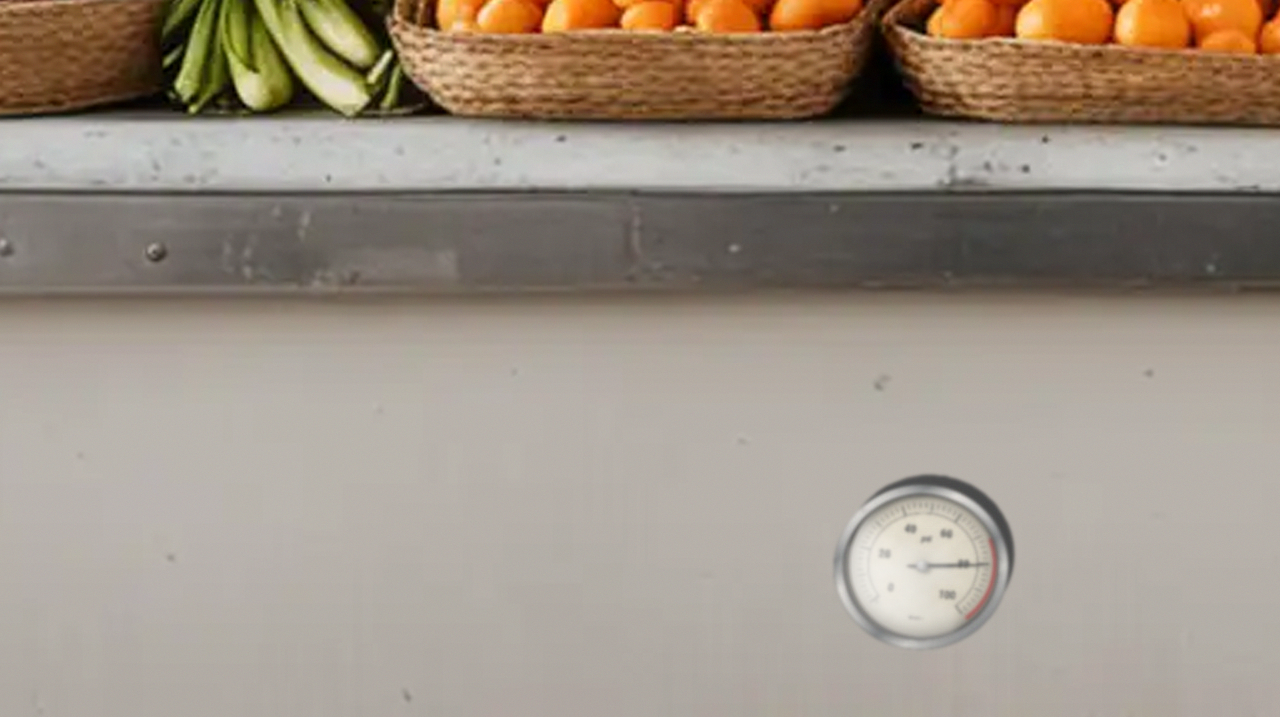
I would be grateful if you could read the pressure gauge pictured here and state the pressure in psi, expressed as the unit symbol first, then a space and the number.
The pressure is psi 80
